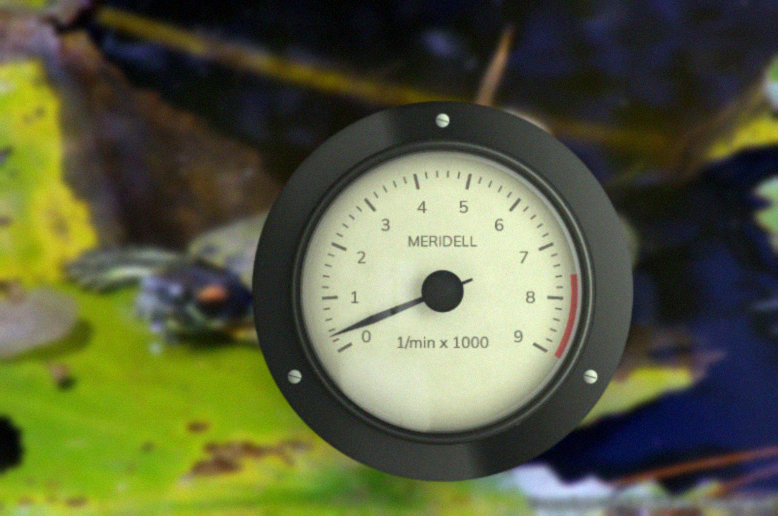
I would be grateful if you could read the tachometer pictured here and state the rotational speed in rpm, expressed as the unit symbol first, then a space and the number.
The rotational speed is rpm 300
